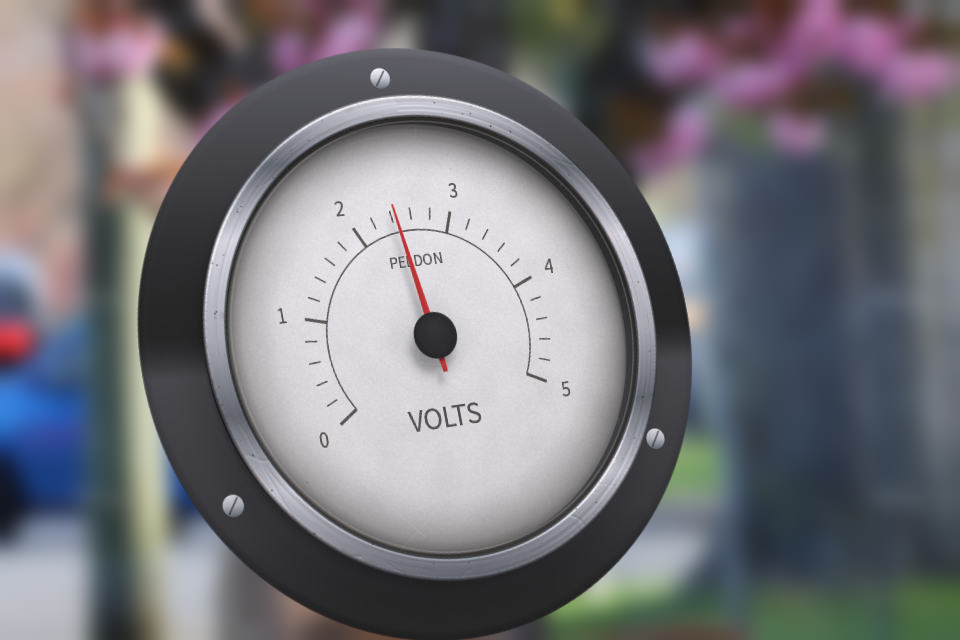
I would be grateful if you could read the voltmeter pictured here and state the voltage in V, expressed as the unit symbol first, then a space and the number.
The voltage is V 2.4
